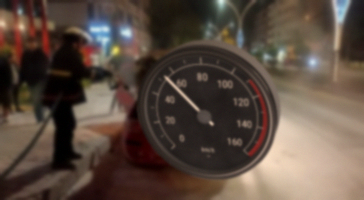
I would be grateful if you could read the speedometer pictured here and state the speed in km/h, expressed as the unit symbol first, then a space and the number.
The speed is km/h 55
